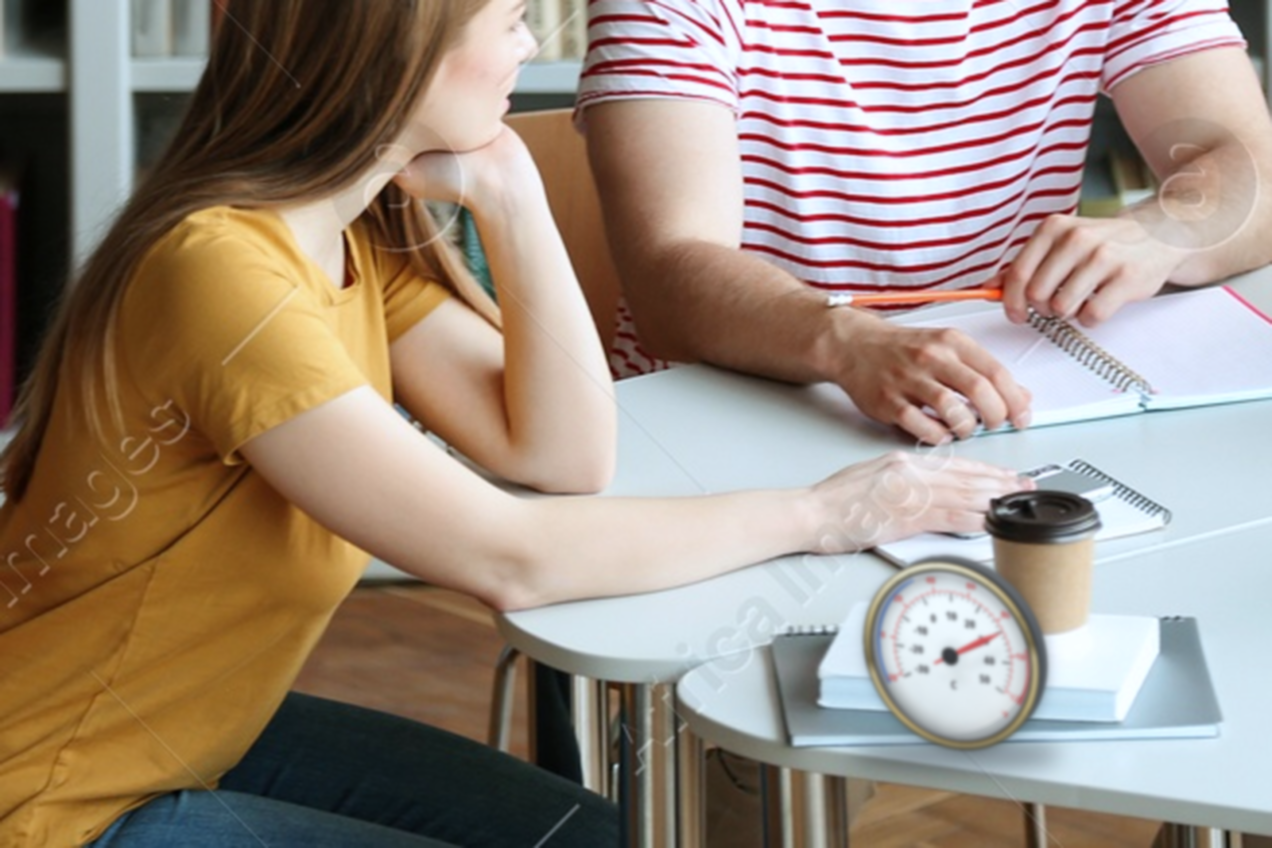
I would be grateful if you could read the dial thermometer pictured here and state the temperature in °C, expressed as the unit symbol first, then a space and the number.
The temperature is °C 30
